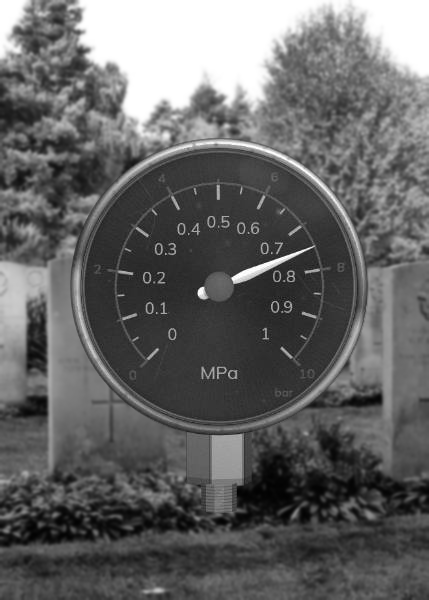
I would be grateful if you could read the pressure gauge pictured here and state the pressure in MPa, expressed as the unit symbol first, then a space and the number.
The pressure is MPa 0.75
